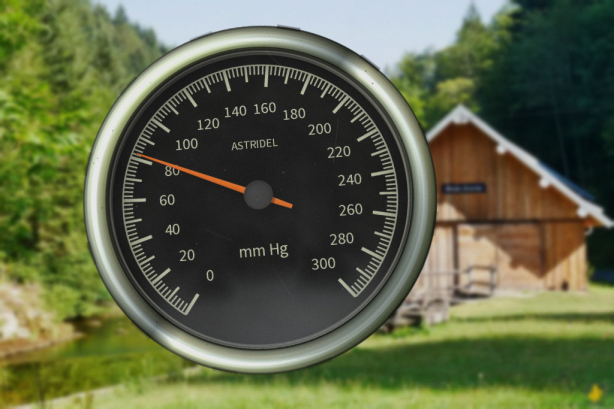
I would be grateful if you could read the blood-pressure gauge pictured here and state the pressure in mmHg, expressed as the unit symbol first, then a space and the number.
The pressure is mmHg 82
